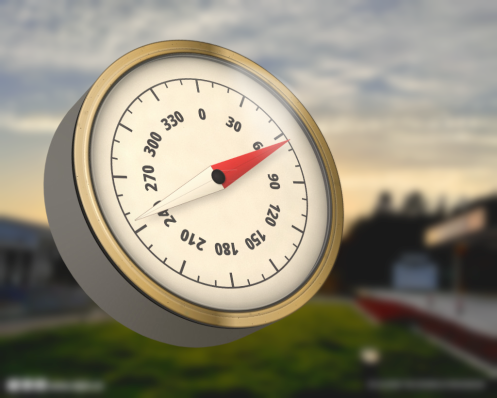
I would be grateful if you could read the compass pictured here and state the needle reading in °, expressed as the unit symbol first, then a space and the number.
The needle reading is ° 65
